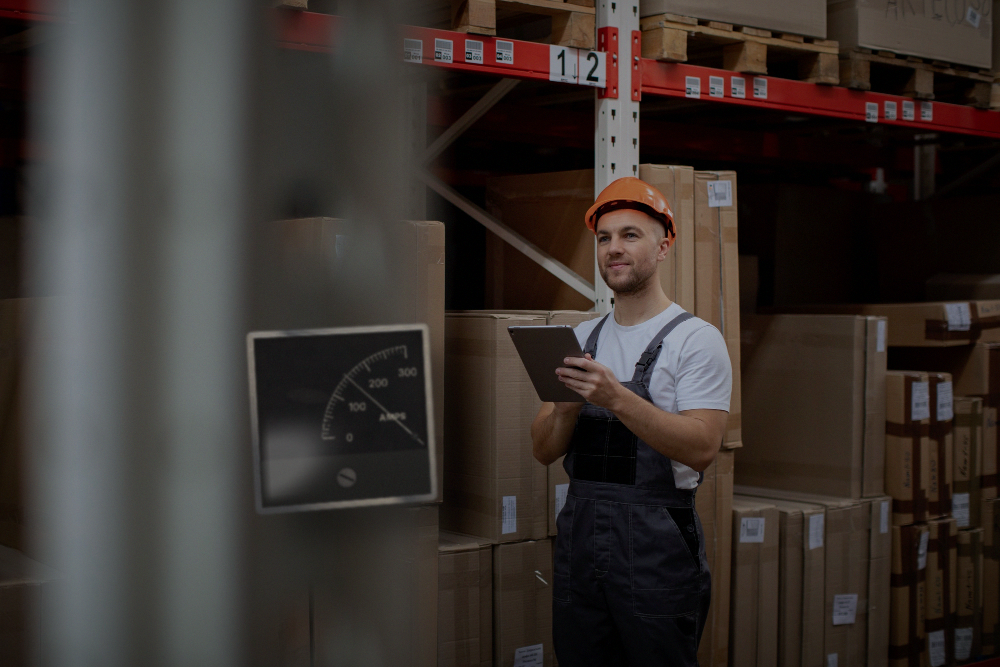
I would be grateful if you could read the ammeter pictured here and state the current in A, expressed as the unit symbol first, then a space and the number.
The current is A 150
